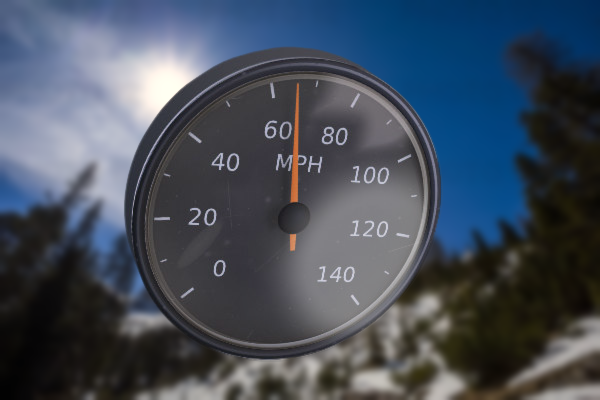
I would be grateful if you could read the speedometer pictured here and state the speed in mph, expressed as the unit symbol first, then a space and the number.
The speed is mph 65
